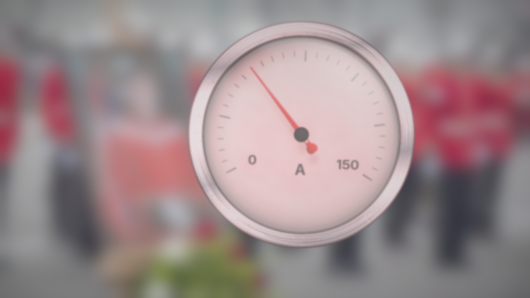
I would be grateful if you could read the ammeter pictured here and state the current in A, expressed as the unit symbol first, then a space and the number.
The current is A 50
